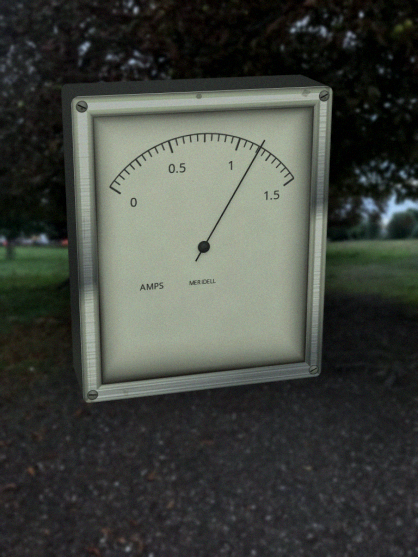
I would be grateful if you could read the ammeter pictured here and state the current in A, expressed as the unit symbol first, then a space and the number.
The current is A 1.15
